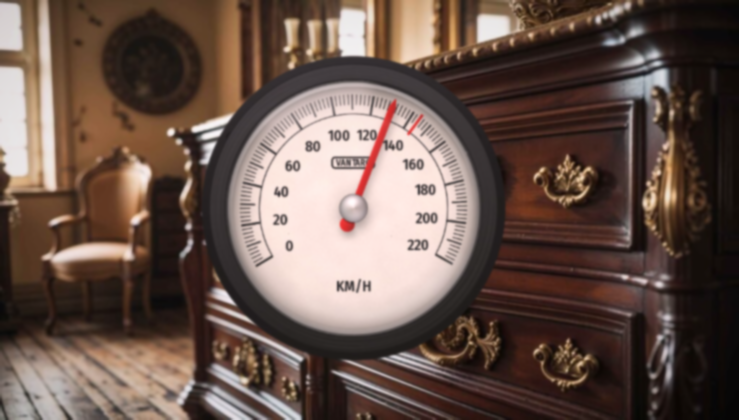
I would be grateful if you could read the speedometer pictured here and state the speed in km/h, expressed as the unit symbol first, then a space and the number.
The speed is km/h 130
